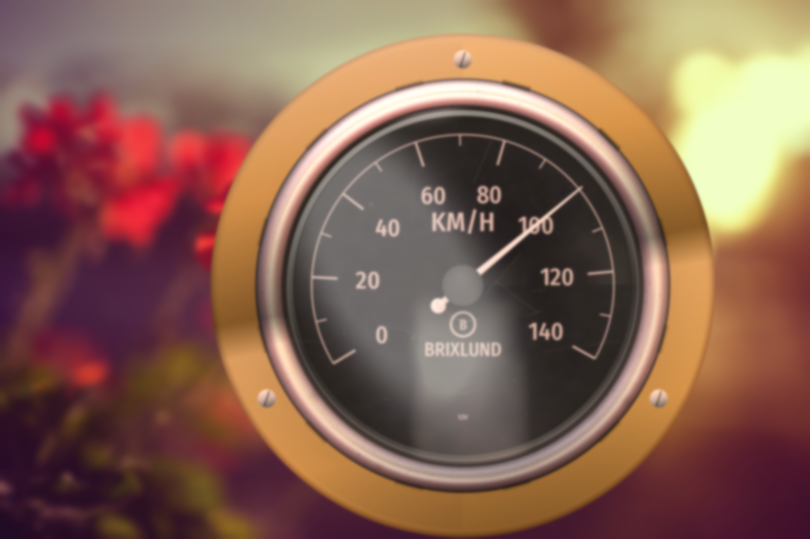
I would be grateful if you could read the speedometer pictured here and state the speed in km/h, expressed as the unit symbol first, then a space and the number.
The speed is km/h 100
